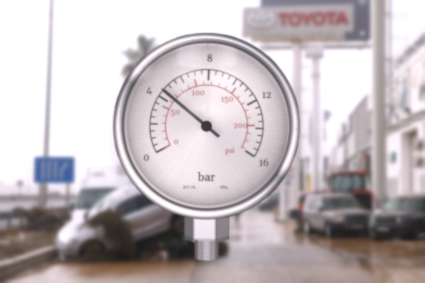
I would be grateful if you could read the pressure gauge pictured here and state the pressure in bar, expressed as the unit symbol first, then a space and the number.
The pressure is bar 4.5
